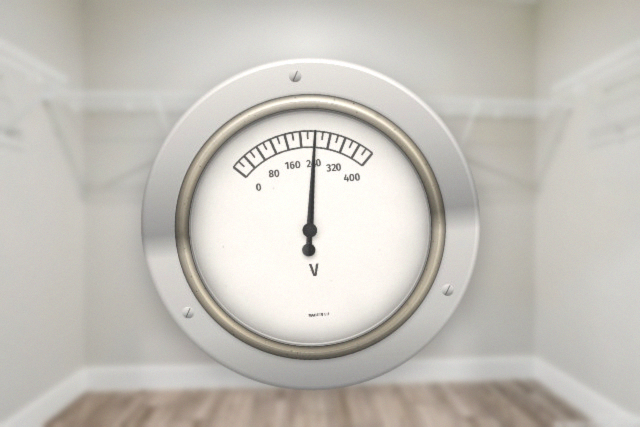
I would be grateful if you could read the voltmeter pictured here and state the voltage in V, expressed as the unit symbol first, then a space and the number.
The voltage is V 240
